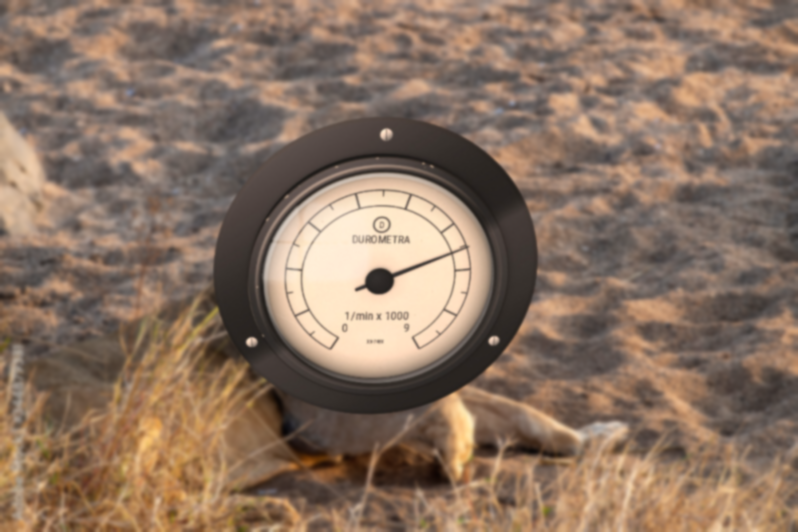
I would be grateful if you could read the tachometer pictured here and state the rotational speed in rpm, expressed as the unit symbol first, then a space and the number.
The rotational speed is rpm 6500
